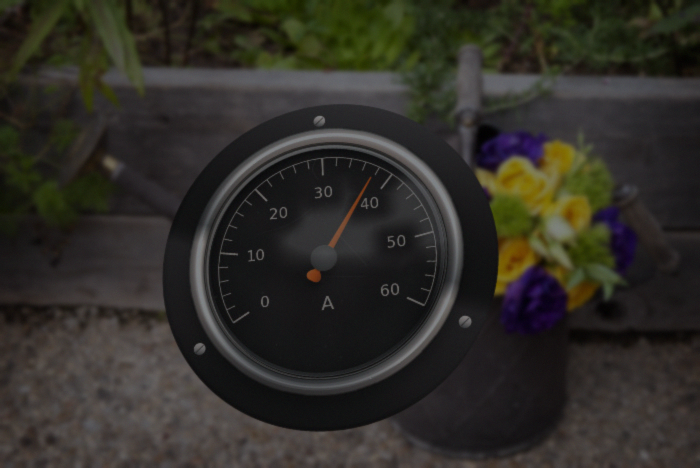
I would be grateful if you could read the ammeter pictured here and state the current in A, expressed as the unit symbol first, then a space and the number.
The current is A 38
